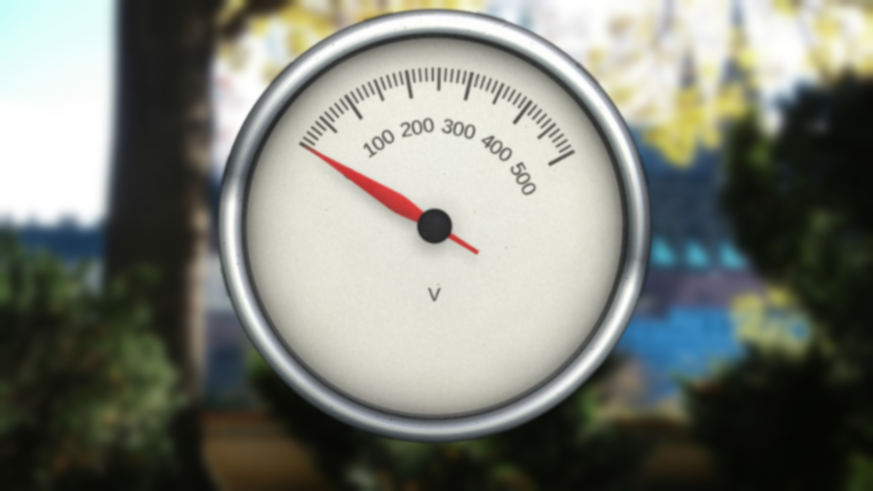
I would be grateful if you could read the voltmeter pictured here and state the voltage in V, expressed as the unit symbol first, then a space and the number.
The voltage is V 0
